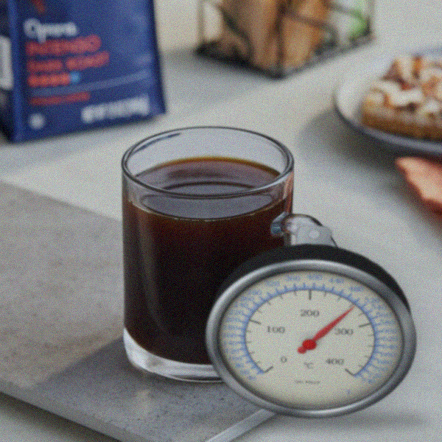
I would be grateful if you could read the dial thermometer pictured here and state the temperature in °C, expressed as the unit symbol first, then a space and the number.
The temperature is °C 260
